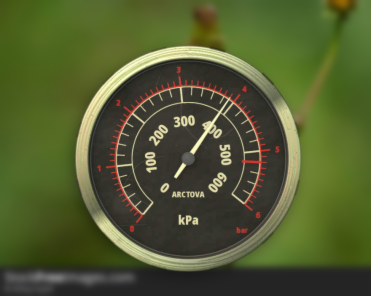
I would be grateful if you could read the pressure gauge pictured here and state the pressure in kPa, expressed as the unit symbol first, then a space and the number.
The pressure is kPa 390
